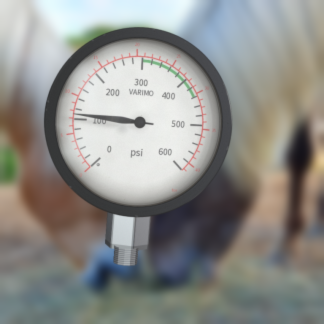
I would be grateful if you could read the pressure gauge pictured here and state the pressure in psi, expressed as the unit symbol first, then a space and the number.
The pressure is psi 110
